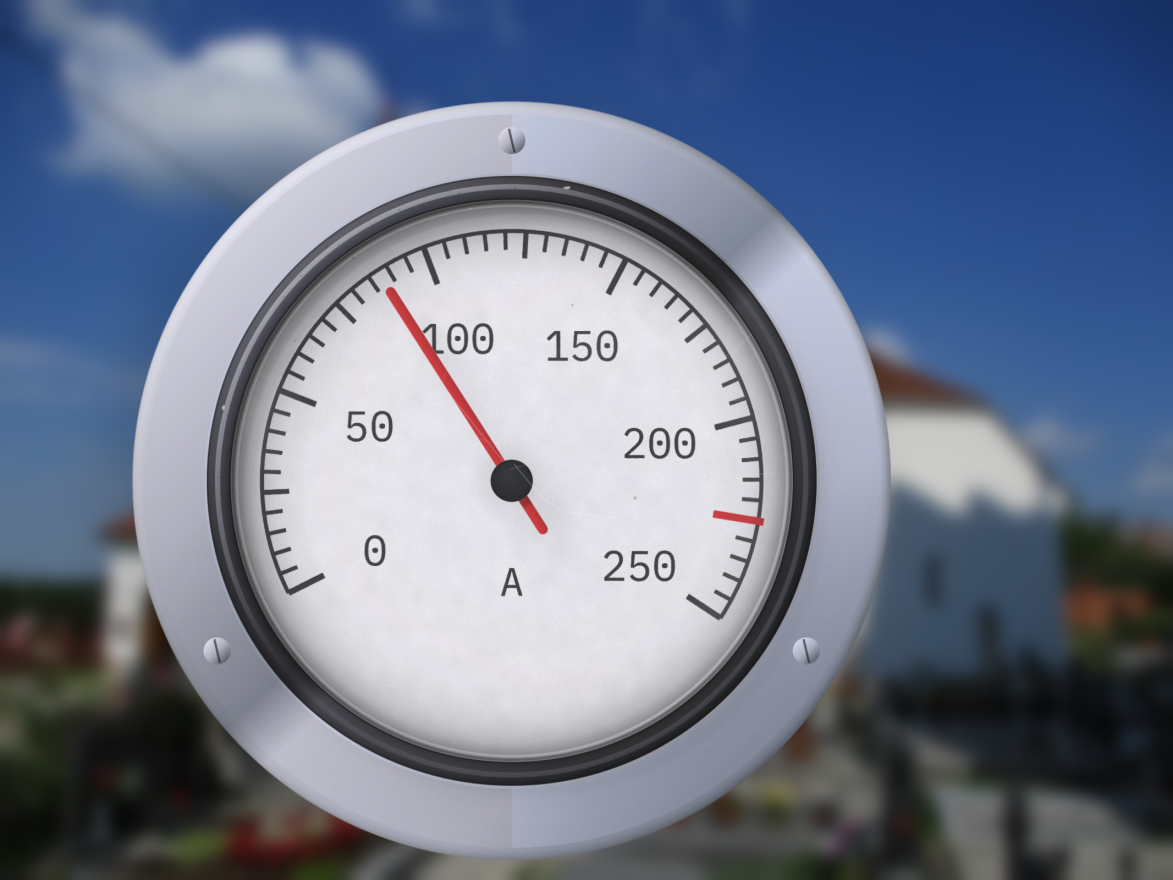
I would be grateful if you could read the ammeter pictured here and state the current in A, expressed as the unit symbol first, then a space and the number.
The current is A 87.5
